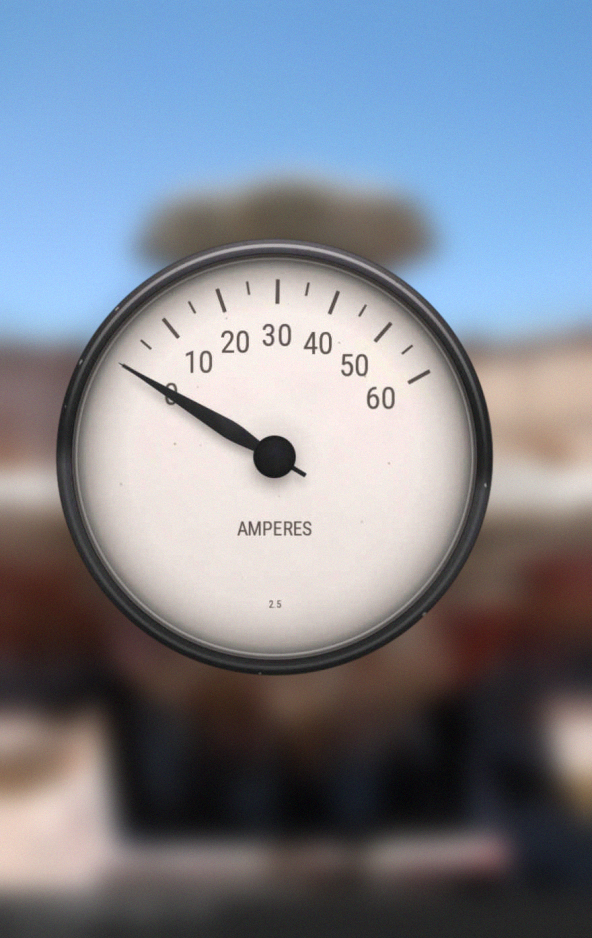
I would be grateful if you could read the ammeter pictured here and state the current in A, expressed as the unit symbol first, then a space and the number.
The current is A 0
